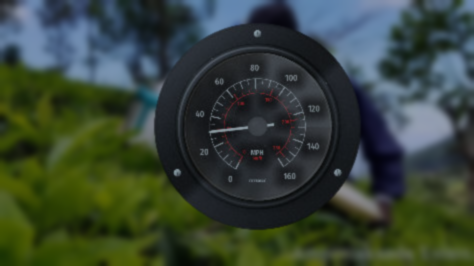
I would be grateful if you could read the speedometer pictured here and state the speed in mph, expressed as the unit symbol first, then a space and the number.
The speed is mph 30
